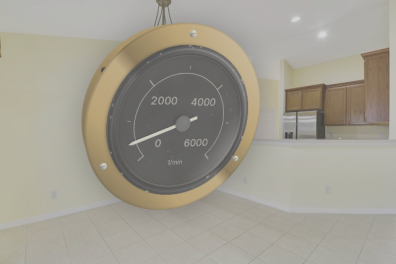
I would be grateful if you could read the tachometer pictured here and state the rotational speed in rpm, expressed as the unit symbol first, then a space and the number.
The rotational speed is rpm 500
